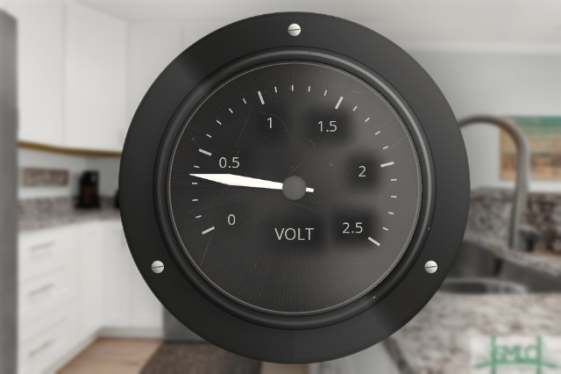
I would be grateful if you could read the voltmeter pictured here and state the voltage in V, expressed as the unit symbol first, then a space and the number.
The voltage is V 0.35
